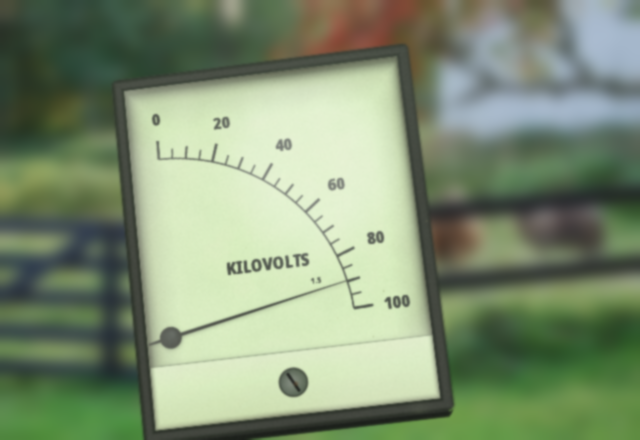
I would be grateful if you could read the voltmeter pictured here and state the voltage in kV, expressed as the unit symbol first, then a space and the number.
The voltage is kV 90
